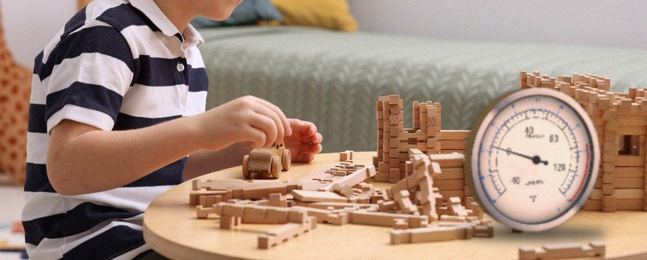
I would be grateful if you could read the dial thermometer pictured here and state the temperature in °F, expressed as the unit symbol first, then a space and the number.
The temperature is °F 0
